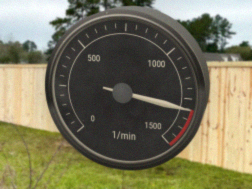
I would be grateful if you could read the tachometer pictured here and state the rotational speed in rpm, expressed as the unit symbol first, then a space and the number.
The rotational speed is rpm 1300
